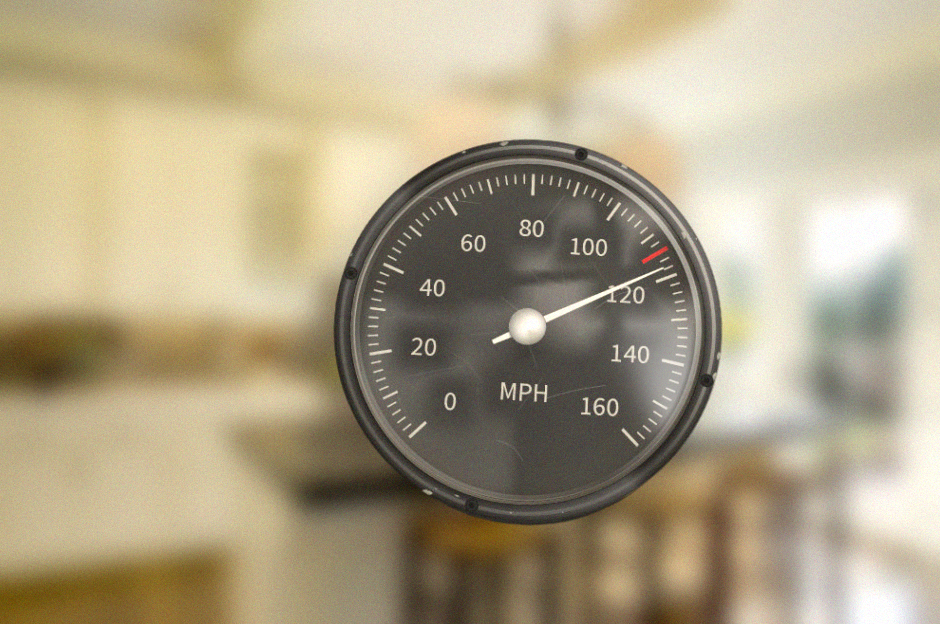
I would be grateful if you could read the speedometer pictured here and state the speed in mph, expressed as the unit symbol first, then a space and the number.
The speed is mph 118
